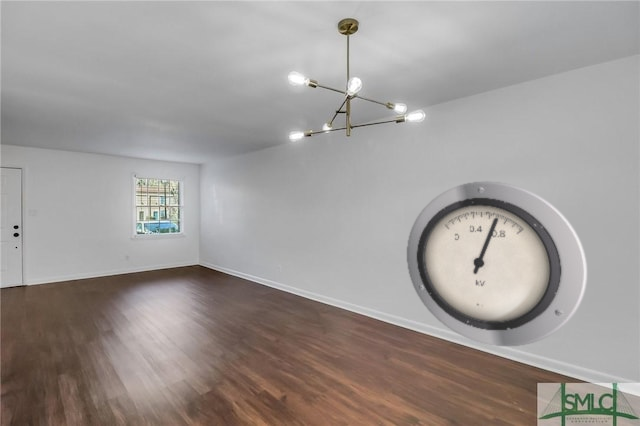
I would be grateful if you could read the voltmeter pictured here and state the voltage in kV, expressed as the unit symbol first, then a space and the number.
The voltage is kV 0.7
